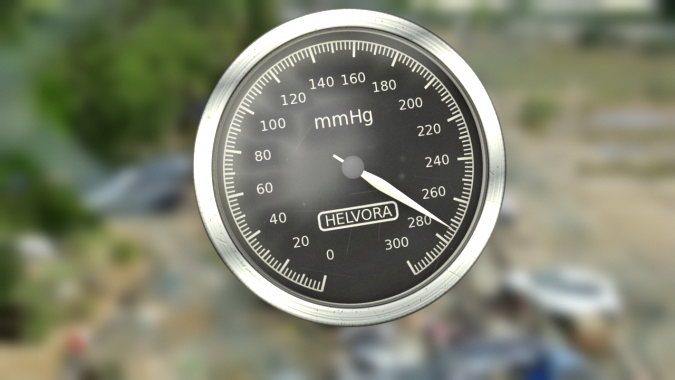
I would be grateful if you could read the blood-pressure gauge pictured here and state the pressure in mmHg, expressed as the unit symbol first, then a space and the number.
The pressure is mmHg 274
